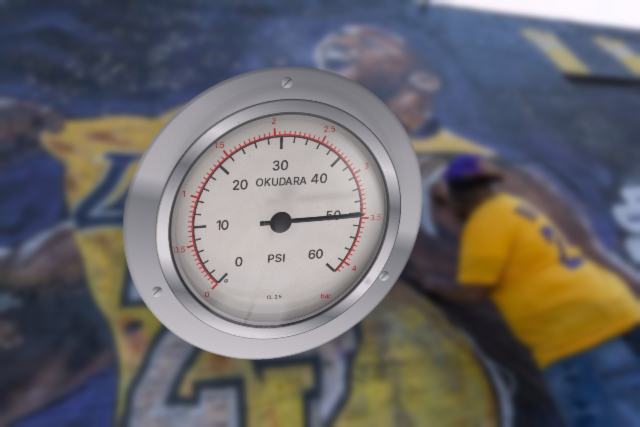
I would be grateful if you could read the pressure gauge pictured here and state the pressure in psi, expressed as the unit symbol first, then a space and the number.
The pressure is psi 50
